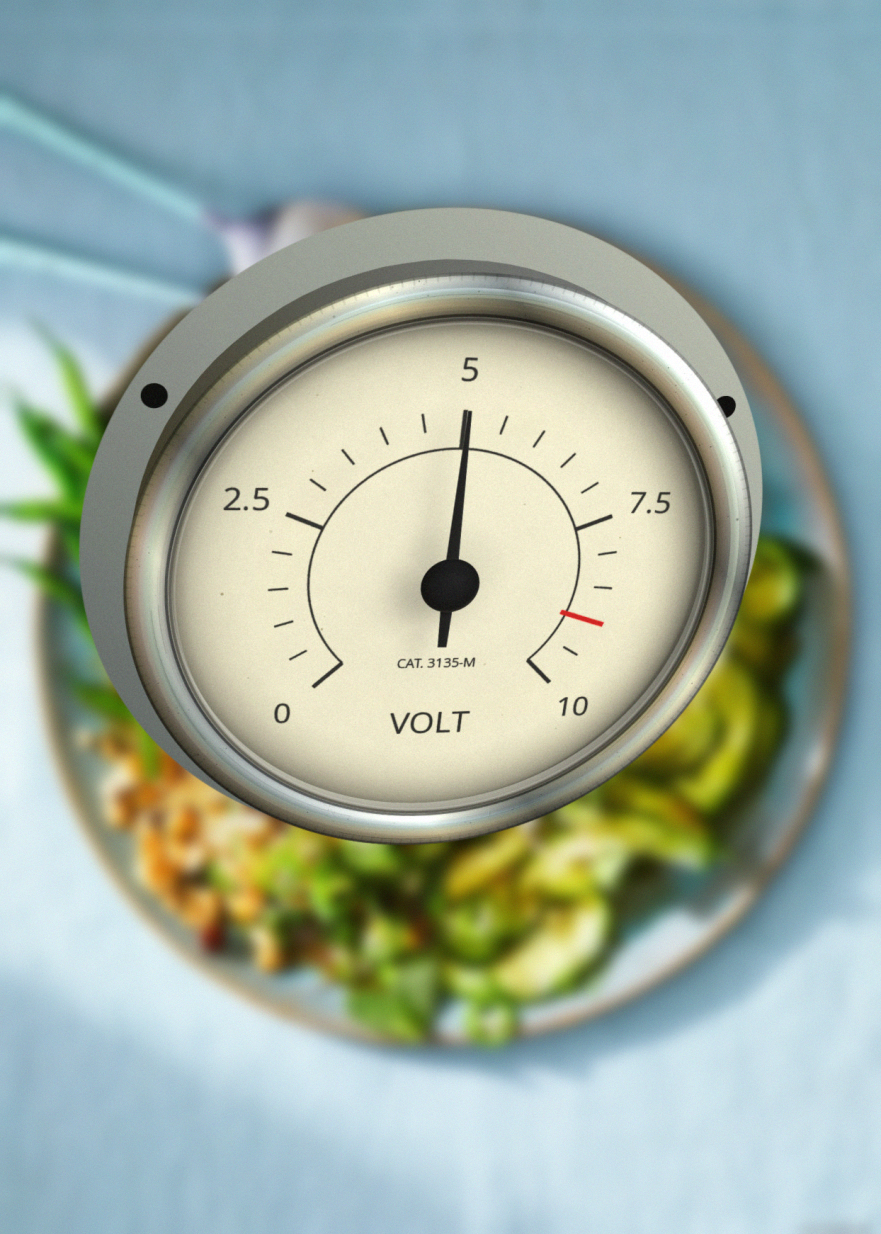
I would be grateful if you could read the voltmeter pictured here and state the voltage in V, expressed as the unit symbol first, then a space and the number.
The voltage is V 5
